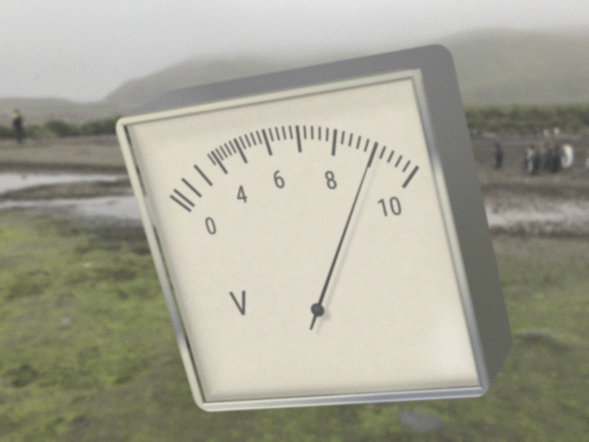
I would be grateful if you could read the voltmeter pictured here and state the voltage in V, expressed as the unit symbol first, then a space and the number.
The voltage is V 9
